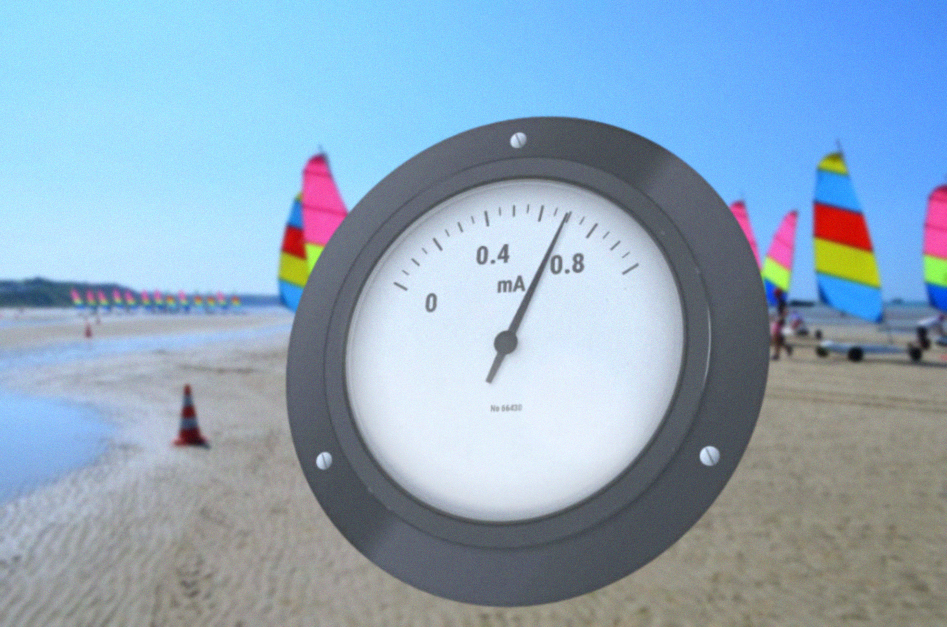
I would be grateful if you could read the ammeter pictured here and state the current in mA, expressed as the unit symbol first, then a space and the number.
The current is mA 0.7
